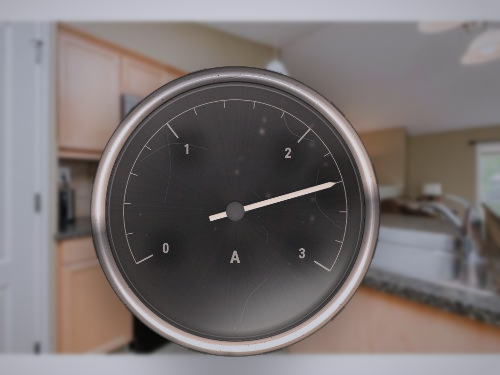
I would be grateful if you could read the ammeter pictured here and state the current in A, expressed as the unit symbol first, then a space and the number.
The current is A 2.4
